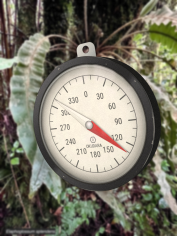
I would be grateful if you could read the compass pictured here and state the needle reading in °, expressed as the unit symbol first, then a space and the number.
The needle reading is ° 130
